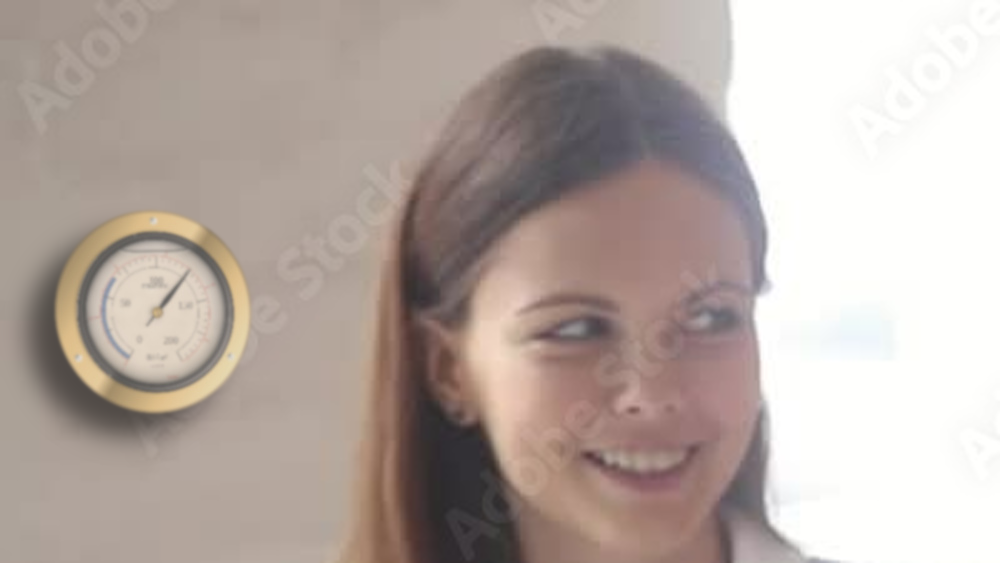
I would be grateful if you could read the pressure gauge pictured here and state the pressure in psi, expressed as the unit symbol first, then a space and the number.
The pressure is psi 125
